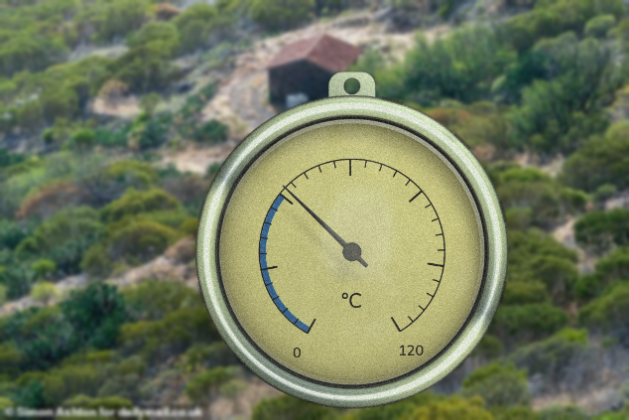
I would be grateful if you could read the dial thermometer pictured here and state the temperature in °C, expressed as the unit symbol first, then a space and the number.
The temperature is °C 42
